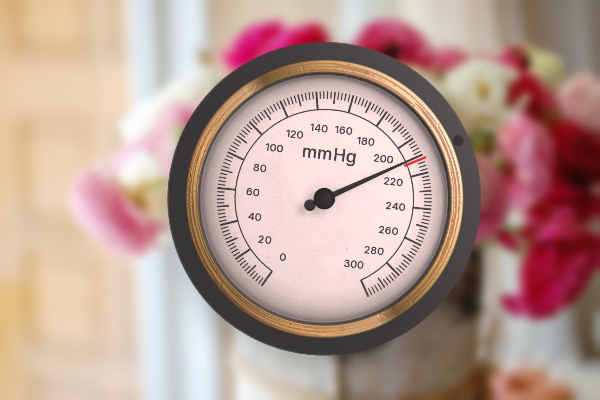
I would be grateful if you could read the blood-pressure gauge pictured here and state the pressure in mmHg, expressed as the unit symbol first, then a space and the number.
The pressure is mmHg 210
